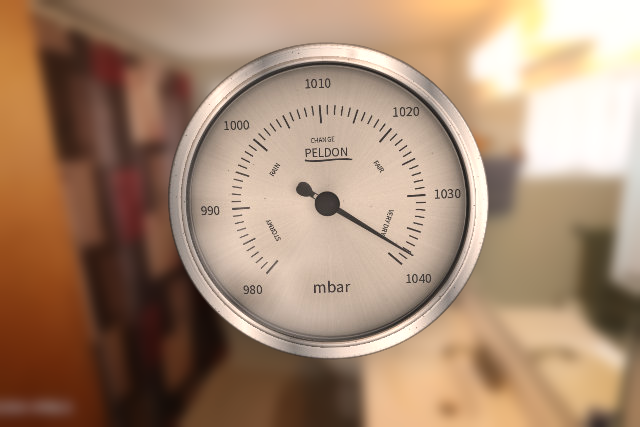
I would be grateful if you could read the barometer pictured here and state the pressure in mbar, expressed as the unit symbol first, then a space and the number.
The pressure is mbar 1038
